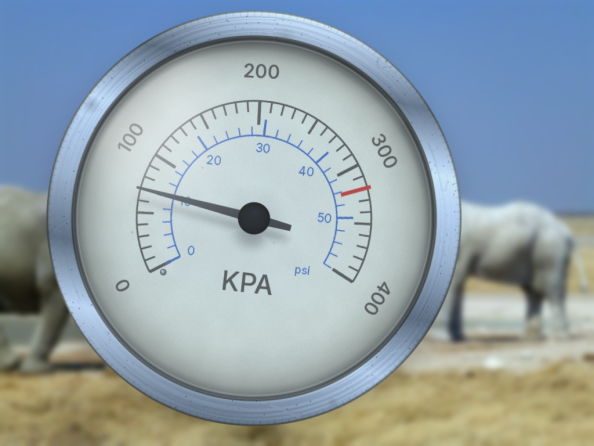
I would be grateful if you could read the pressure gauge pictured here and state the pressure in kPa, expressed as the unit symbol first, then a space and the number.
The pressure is kPa 70
